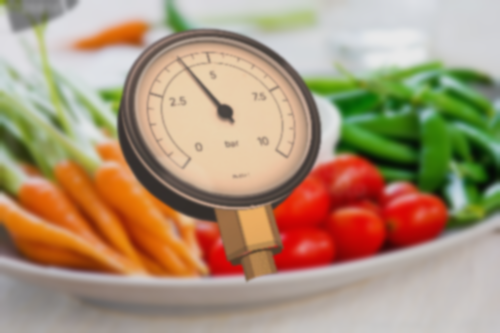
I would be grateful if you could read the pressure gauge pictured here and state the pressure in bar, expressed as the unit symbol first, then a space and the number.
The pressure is bar 4
